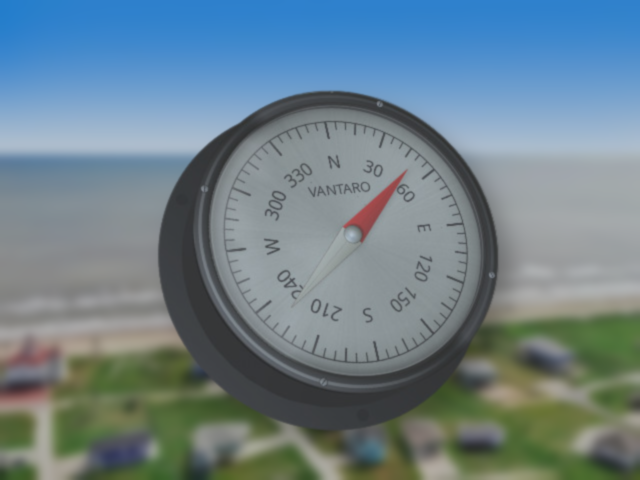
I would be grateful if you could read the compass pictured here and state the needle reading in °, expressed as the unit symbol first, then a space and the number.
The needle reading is ° 50
